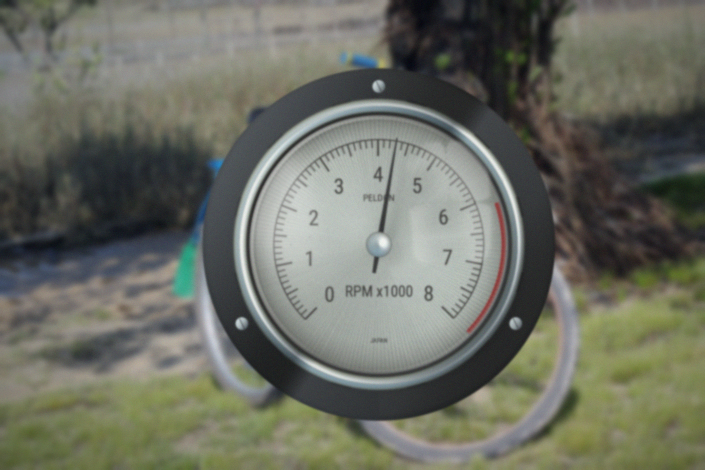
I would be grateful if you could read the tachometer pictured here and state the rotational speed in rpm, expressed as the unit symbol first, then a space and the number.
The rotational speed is rpm 4300
